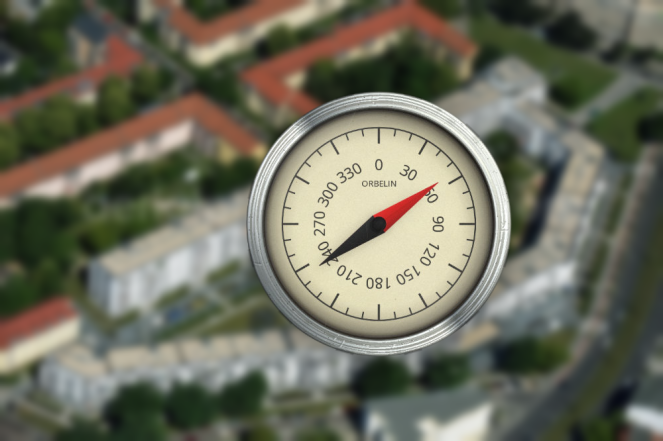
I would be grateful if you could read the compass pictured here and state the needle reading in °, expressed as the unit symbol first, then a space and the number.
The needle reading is ° 55
